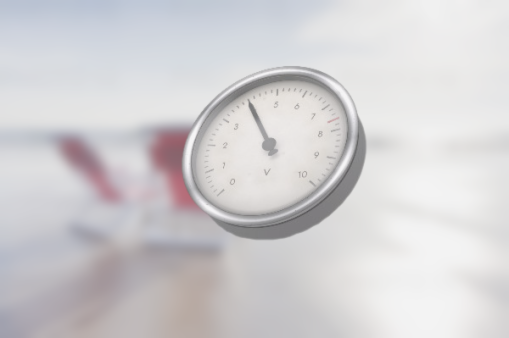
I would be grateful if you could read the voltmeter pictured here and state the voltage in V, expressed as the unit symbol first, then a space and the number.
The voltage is V 4
